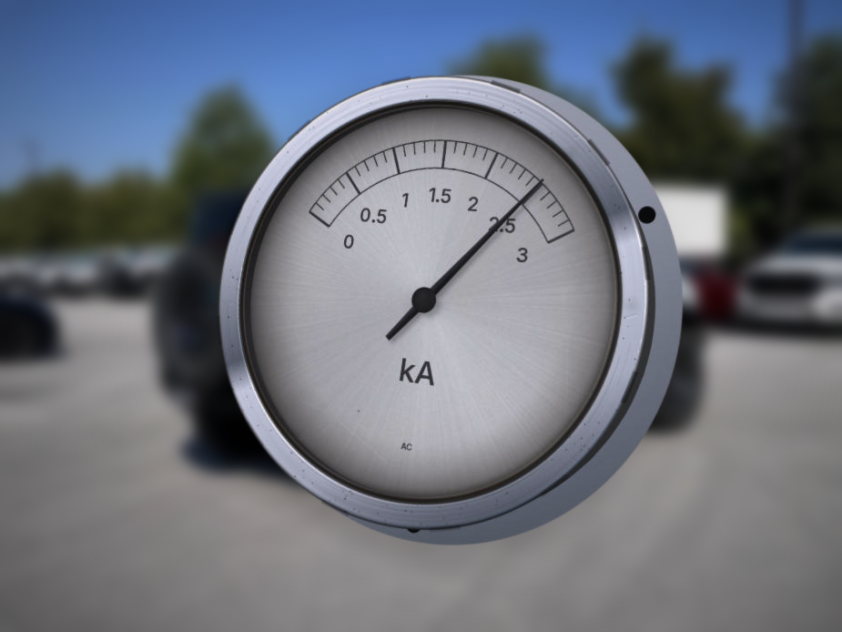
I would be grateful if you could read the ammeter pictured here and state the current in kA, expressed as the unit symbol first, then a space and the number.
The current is kA 2.5
